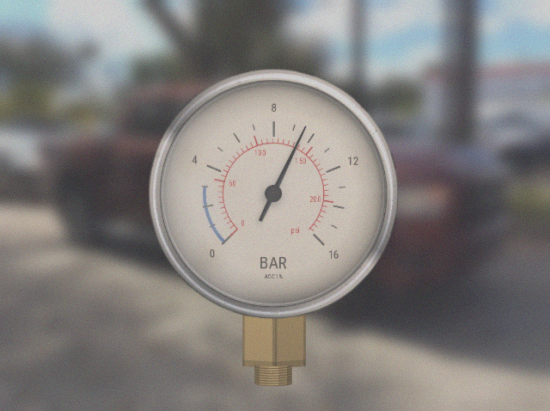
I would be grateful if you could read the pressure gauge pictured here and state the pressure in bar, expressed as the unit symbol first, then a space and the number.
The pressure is bar 9.5
